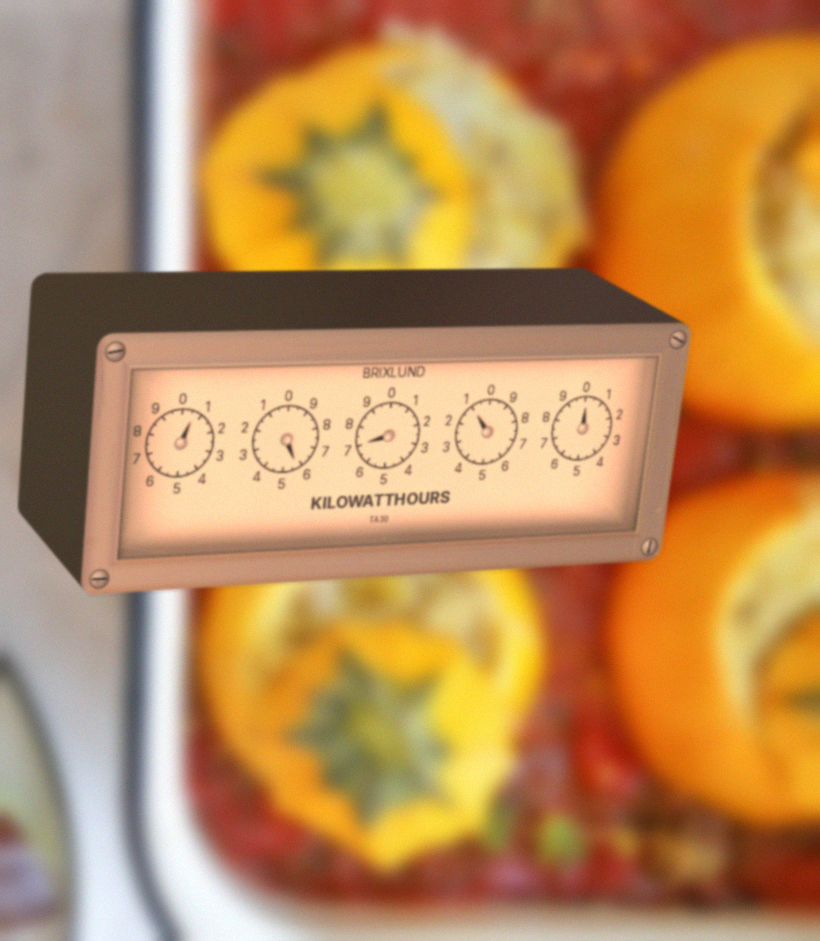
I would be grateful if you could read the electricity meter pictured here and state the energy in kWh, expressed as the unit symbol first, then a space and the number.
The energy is kWh 5710
